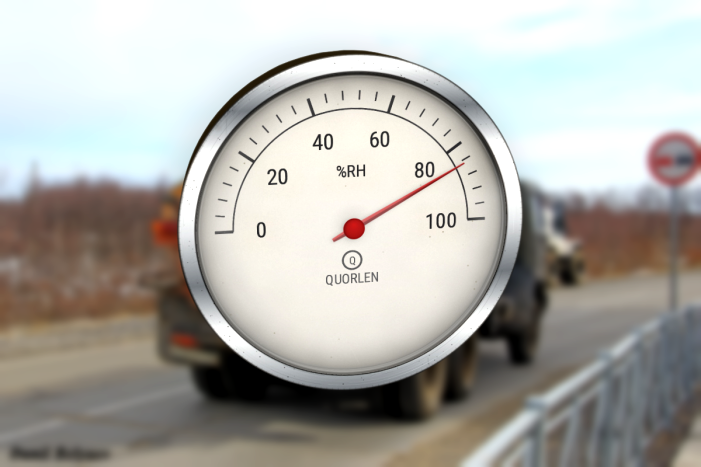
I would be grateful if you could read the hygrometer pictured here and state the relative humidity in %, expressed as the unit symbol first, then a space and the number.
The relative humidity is % 84
